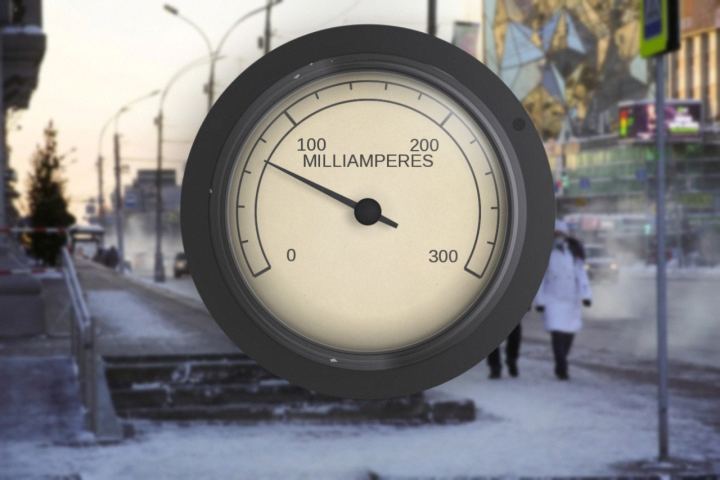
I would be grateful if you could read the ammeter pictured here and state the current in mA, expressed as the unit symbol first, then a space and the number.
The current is mA 70
